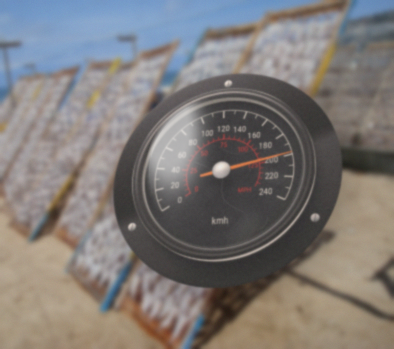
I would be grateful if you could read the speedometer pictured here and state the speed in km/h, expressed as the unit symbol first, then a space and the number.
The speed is km/h 200
